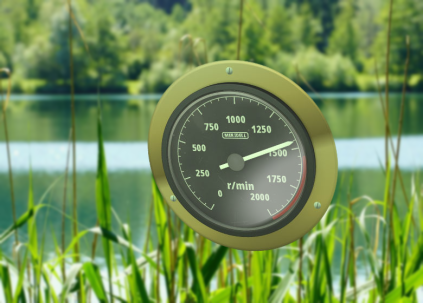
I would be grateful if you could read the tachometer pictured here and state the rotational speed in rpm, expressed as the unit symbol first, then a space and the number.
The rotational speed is rpm 1450
